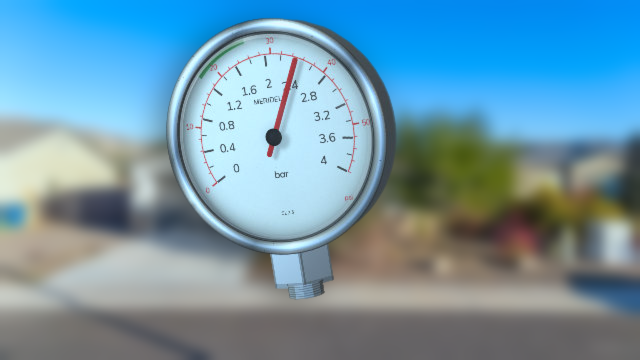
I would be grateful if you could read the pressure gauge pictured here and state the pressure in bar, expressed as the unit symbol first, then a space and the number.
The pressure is bar 2.4
